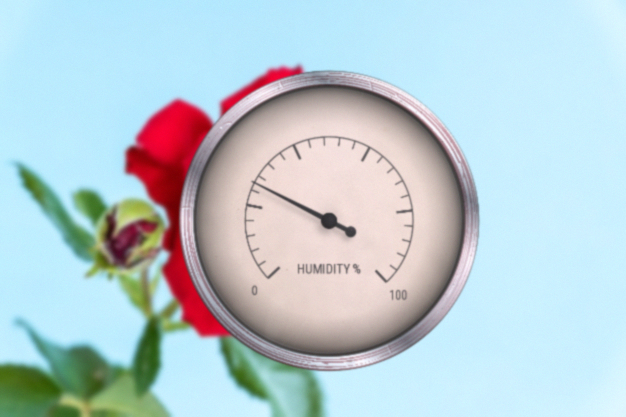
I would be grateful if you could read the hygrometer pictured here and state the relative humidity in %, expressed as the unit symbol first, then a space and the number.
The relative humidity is % 26
